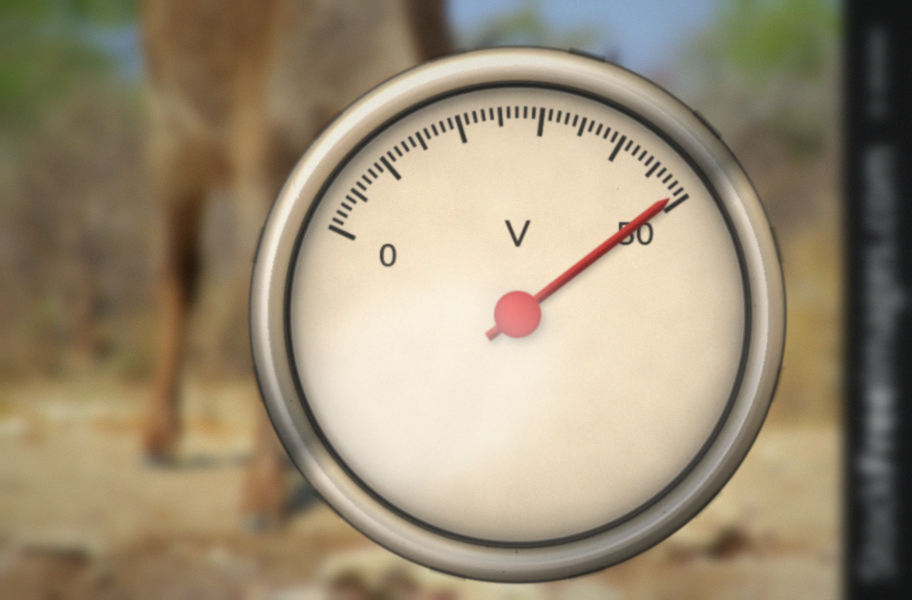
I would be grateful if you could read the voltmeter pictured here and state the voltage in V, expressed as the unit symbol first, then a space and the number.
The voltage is V 49
